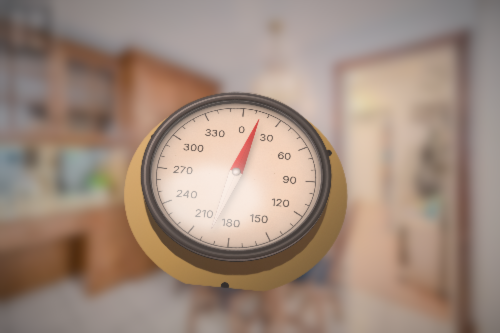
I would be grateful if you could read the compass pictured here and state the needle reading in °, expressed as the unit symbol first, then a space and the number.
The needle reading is ° 15
